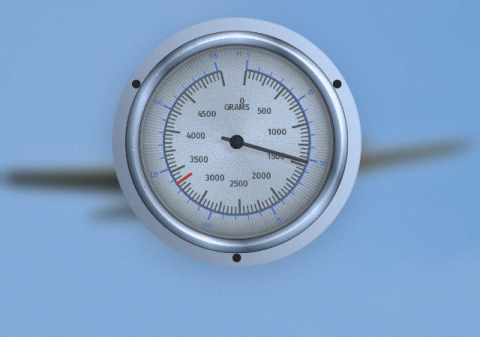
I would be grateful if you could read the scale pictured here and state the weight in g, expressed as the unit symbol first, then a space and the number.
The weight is g 1450
